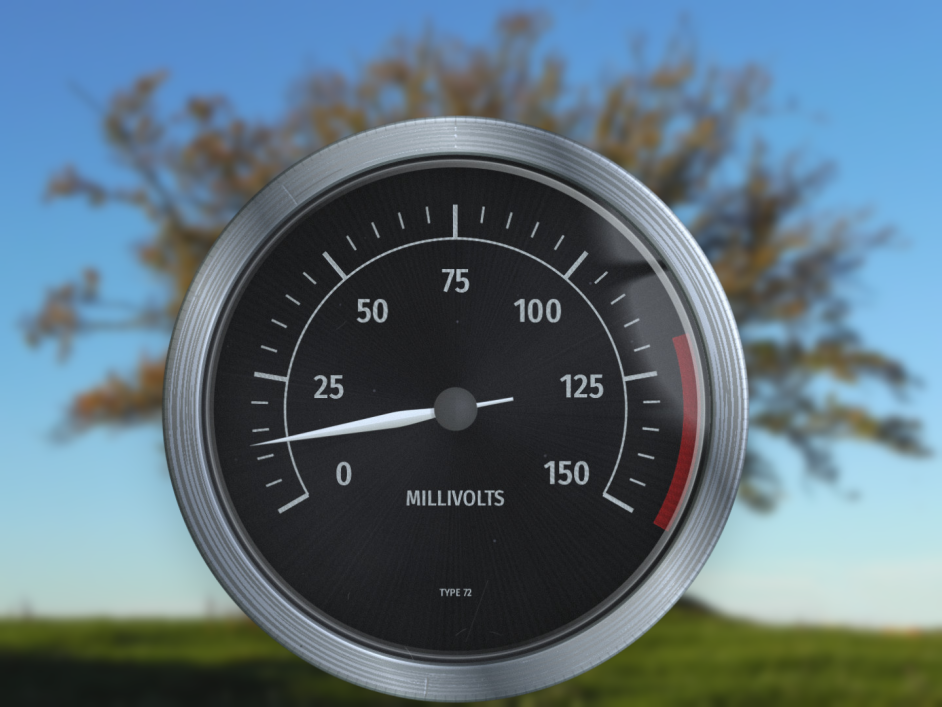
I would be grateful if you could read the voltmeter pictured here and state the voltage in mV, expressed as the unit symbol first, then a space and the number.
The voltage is mV 12.5
